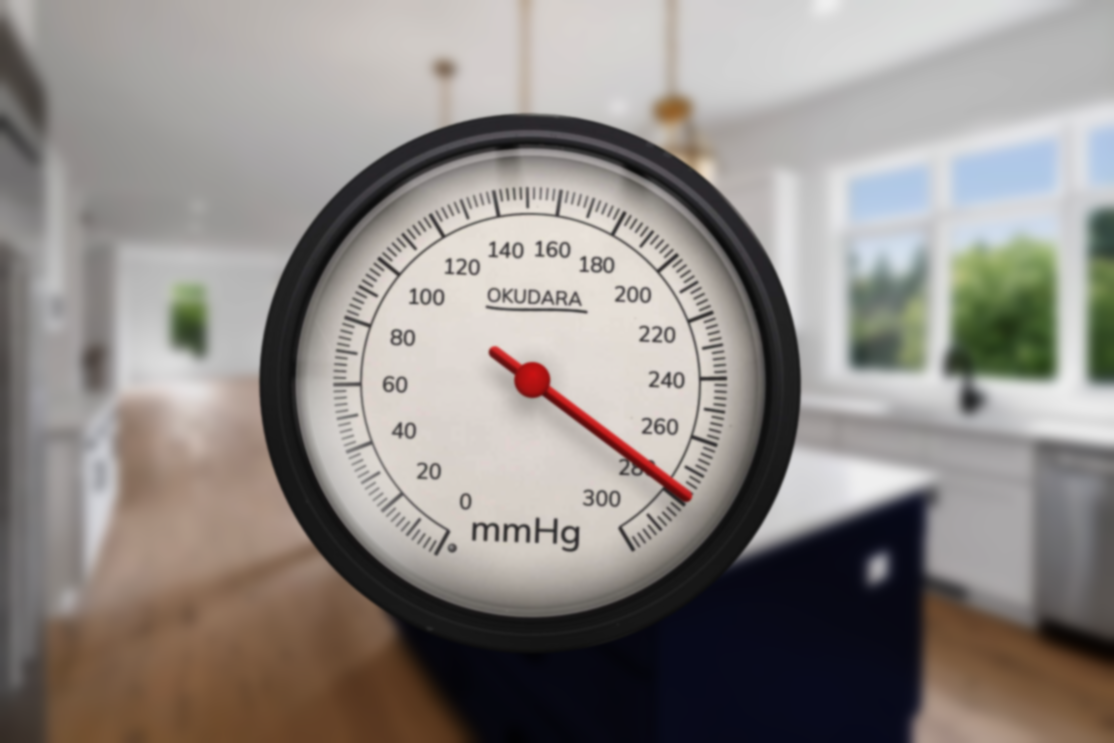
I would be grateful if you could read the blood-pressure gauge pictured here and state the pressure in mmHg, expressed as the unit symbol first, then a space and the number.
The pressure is mmHg 278
